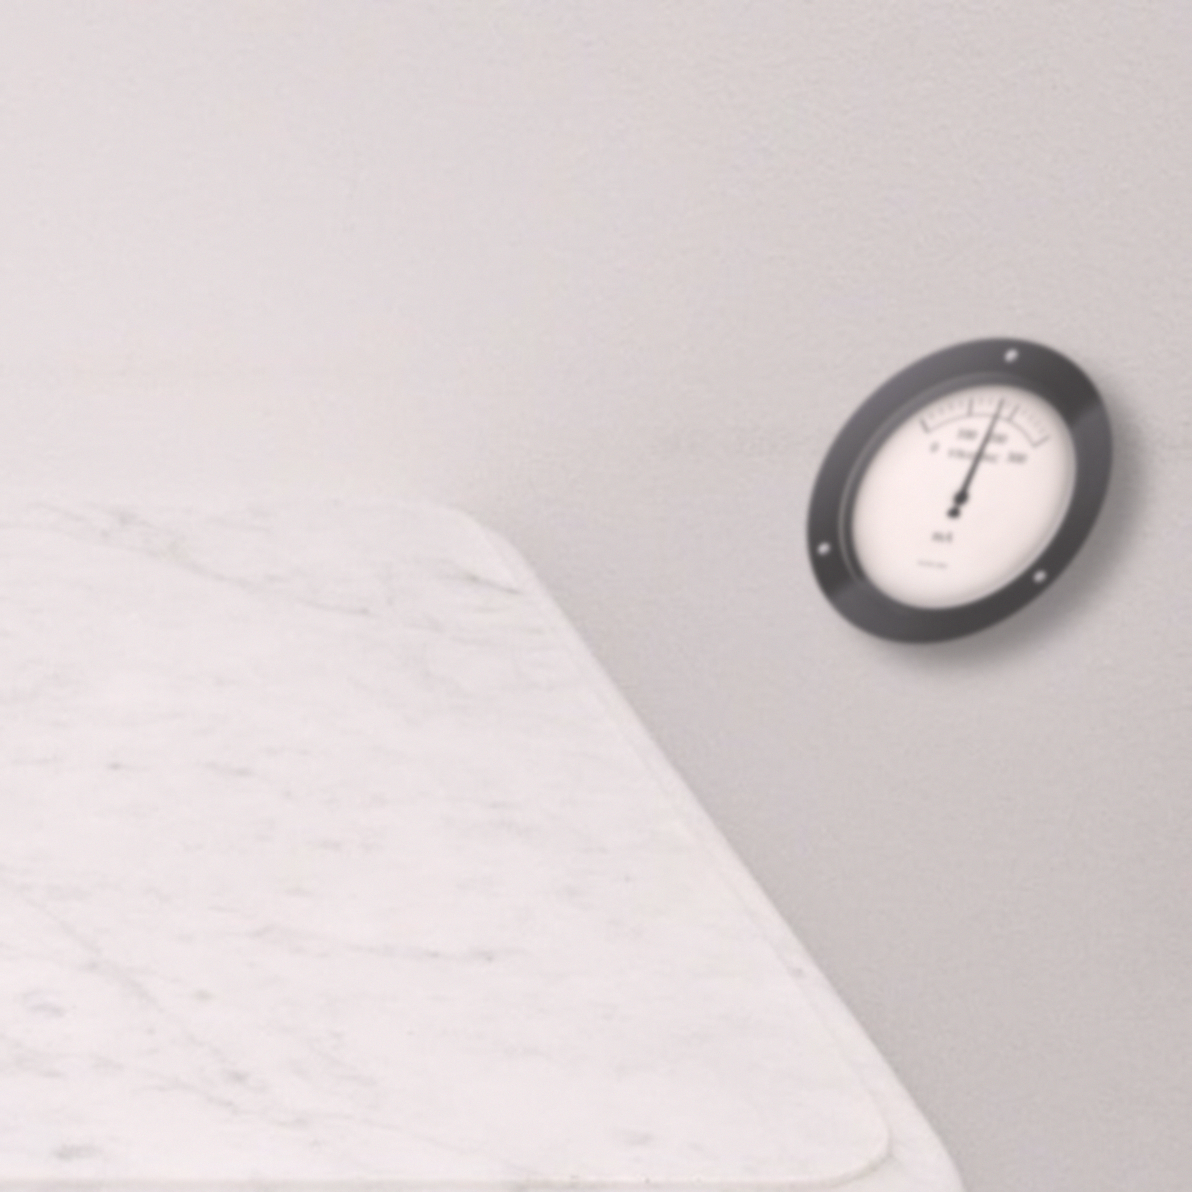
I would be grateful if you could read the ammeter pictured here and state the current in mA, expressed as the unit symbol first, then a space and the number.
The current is mA 160
